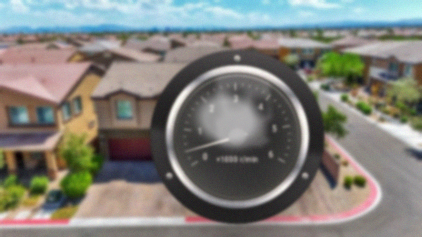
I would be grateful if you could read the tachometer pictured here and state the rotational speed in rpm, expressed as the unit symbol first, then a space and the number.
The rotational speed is rpm 400
